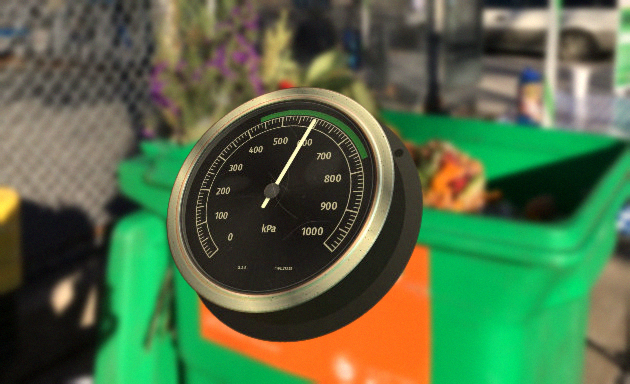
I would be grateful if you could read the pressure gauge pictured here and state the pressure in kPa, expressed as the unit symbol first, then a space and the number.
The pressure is kPa 600
